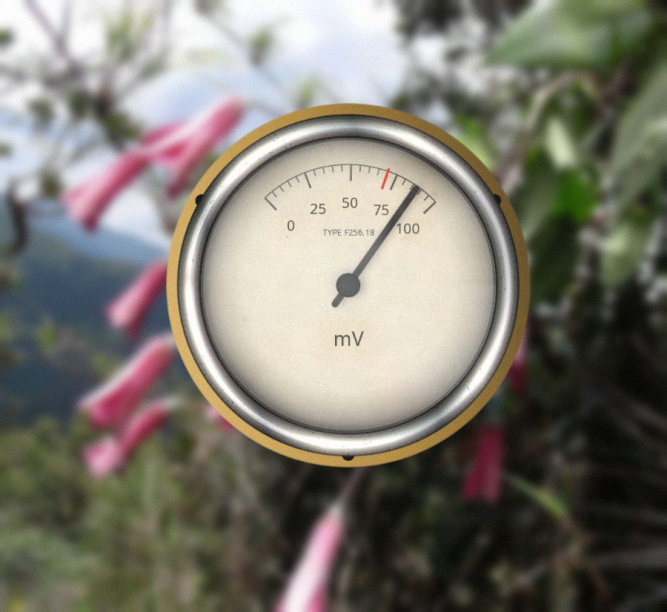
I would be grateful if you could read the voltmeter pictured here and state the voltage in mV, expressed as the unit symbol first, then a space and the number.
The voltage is mV 87.5
